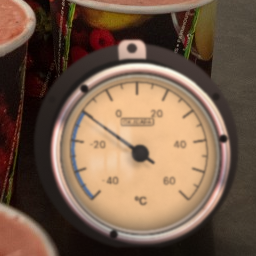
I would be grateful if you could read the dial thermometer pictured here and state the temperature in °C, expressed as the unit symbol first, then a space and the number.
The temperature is °C -10
